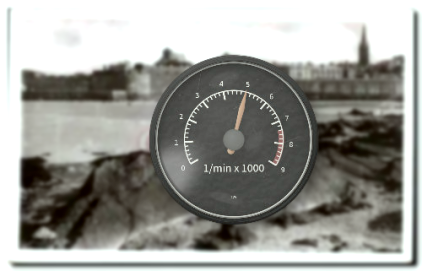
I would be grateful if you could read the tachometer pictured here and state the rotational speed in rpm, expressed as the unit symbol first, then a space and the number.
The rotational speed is rpm 5000
